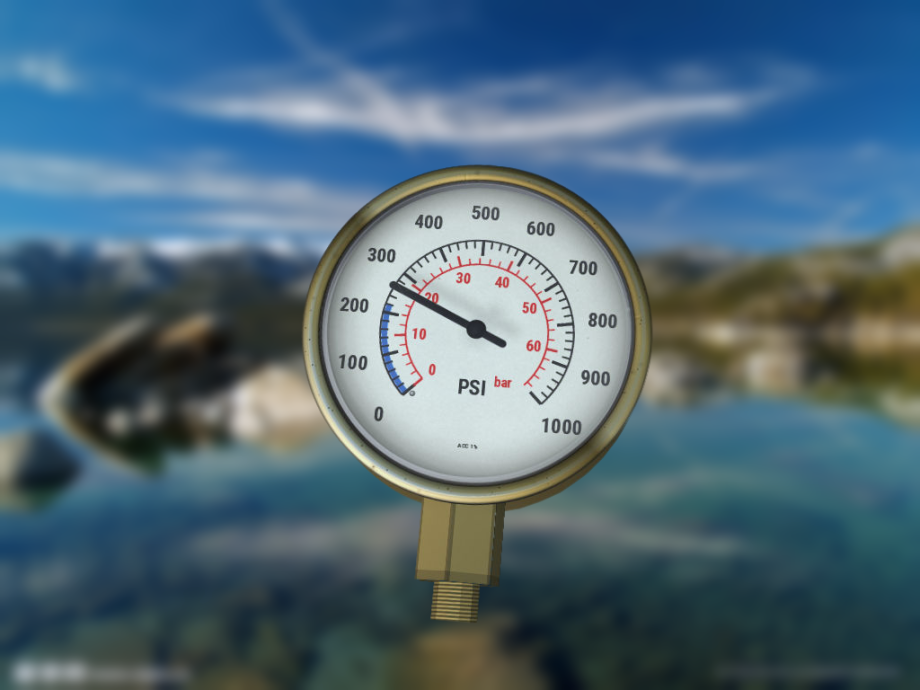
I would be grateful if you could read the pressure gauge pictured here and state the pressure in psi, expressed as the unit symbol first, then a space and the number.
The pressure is psi 260
